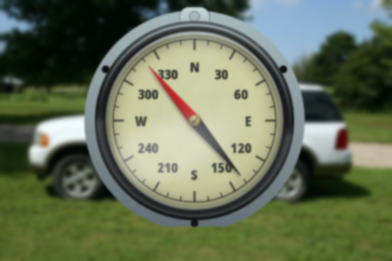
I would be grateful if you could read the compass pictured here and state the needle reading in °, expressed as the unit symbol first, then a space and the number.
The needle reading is ° 320
